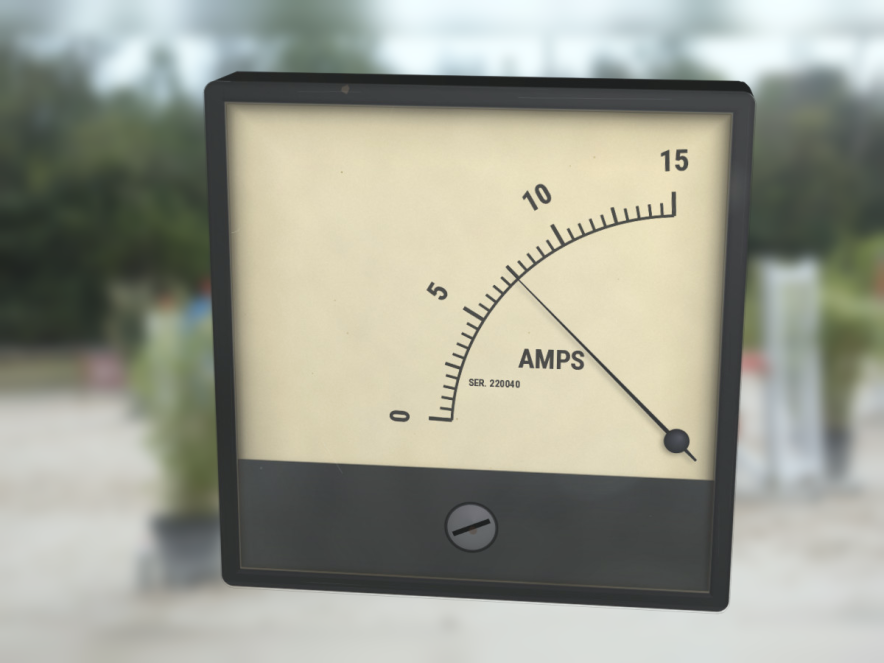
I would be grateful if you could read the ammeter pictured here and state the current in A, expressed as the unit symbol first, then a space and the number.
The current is A 7.5
